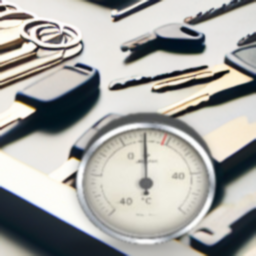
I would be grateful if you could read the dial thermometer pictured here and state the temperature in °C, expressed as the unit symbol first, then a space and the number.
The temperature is °C 10
